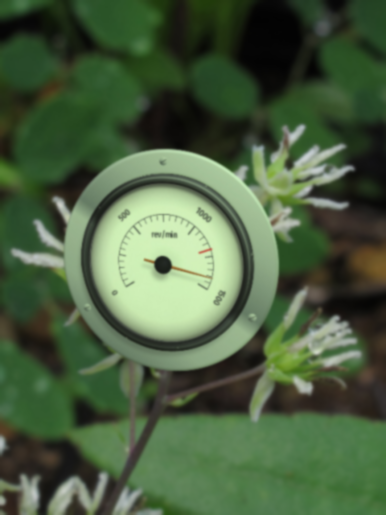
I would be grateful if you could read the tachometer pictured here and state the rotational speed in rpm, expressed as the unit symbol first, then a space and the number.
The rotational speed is rpm 1400
